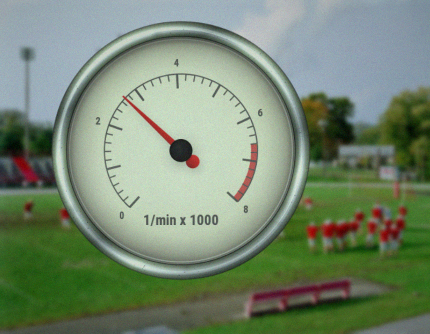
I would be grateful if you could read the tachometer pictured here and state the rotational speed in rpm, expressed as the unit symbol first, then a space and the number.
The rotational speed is rpm 2700
